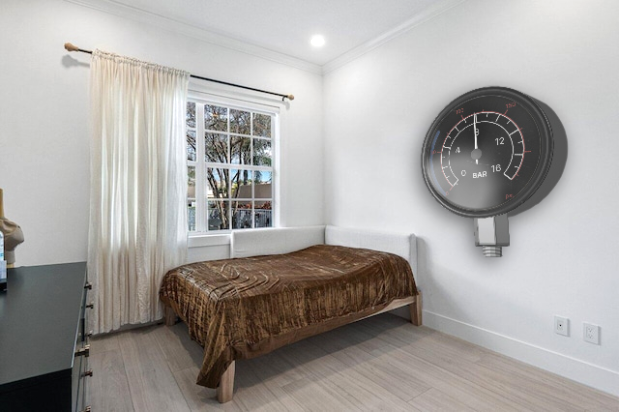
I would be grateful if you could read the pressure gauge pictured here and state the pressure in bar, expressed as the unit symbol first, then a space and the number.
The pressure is bar 8
